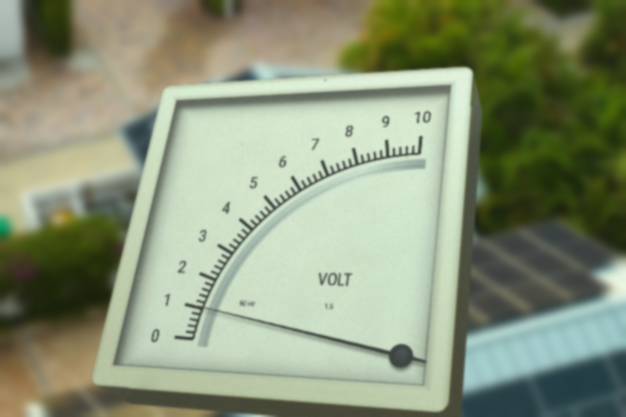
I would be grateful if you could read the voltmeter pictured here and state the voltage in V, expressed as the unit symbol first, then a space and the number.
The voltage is V 1
